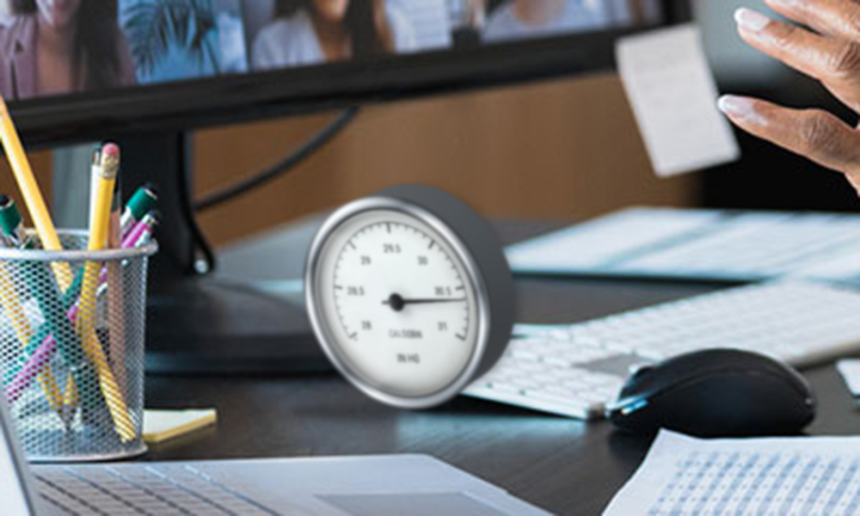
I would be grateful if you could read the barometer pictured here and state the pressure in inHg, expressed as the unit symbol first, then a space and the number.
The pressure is inHg 30.6
